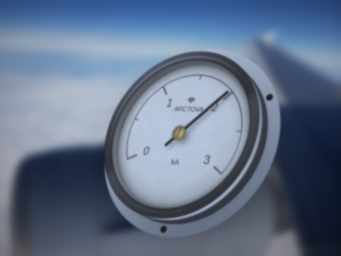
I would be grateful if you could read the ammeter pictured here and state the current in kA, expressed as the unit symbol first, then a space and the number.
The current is kA 2
